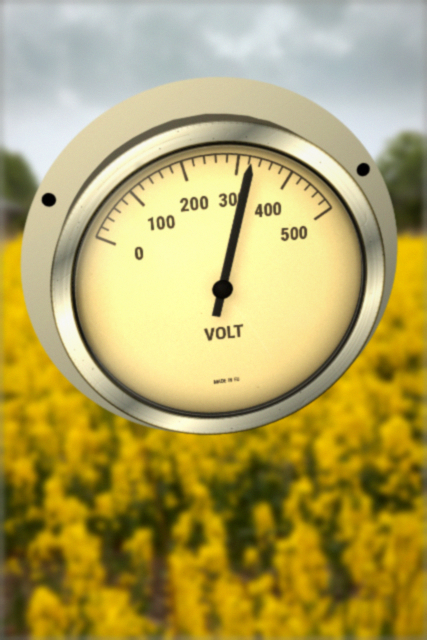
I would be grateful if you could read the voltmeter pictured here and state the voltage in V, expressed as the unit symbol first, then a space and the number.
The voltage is V 320
